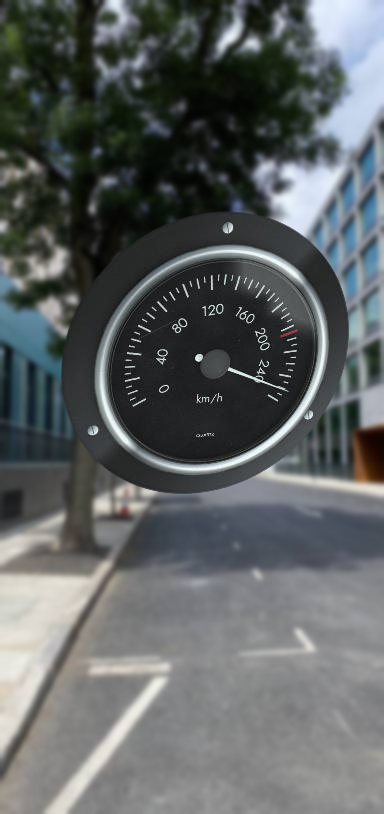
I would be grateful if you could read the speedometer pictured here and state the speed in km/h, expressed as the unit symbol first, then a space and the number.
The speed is km/h 250
